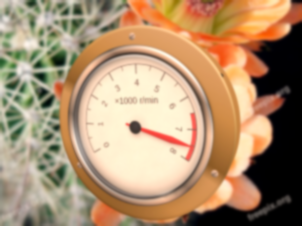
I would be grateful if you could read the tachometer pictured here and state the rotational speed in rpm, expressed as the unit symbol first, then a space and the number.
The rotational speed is rpm 7500
